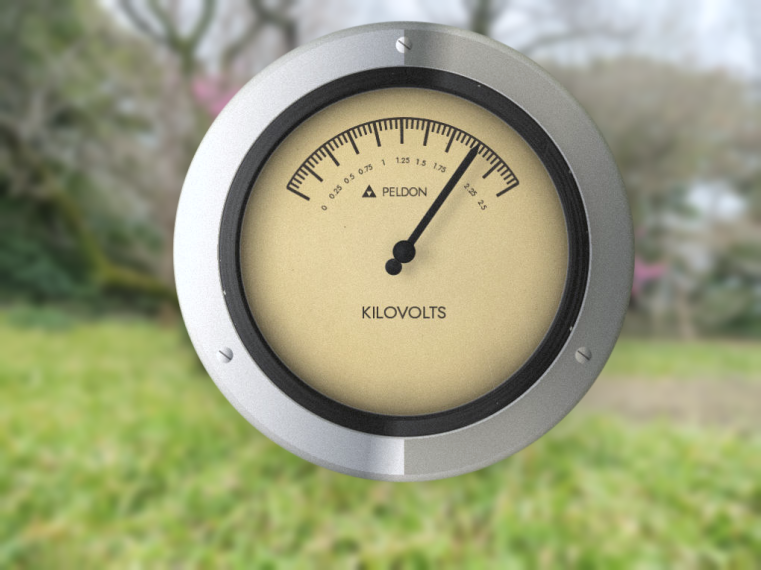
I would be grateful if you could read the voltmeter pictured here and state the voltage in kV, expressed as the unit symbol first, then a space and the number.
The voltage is kV 2
